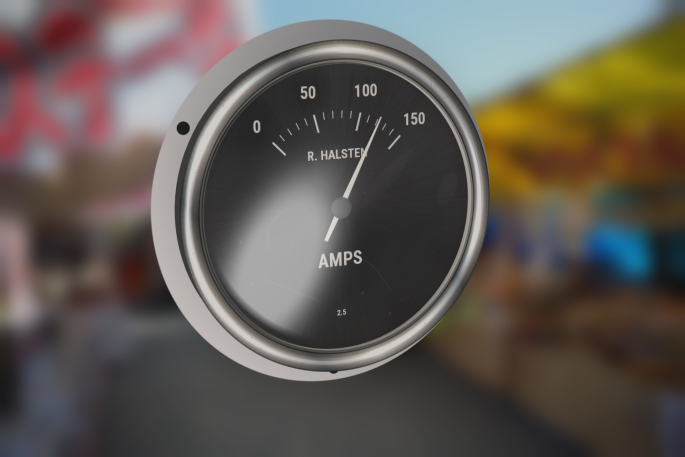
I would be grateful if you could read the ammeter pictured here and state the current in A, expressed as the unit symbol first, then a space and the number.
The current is A 120
